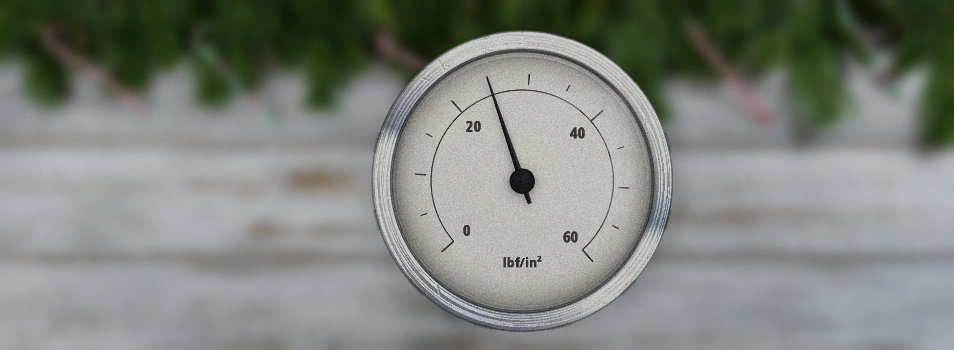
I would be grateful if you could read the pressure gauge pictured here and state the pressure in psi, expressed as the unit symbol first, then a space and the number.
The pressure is psi 25
